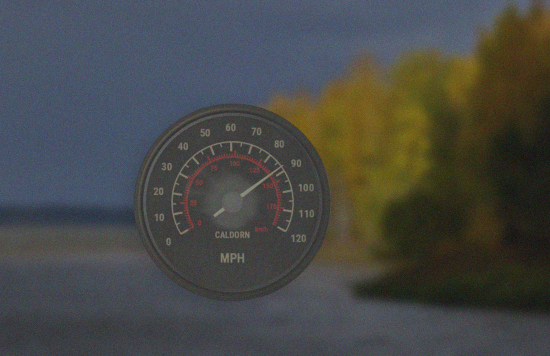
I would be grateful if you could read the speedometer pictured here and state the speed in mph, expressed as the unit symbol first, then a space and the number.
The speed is mph 87.5
